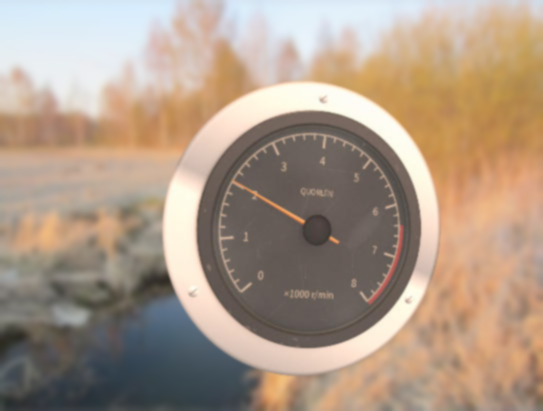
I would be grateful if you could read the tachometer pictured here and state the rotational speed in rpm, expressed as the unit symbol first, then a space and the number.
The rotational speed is rpm 2000
